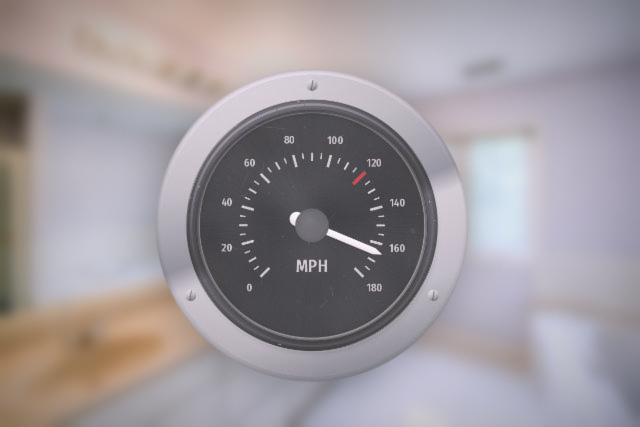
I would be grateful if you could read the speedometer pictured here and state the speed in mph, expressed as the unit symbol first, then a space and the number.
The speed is mph 165
